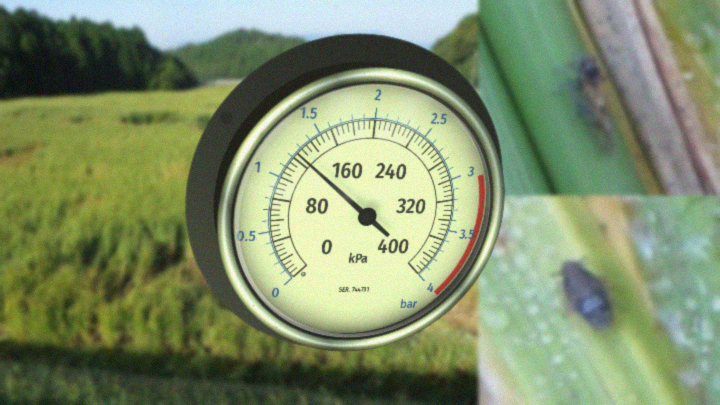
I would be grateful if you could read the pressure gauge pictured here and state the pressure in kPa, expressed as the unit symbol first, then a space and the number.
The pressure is kPa 125
